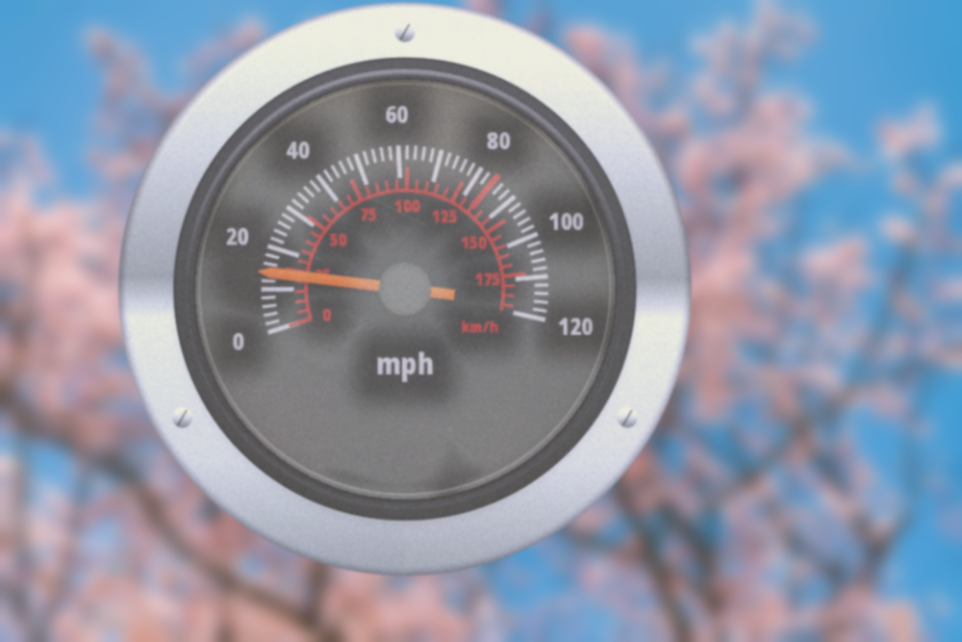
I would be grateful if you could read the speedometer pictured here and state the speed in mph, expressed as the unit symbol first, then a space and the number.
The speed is mph 14
